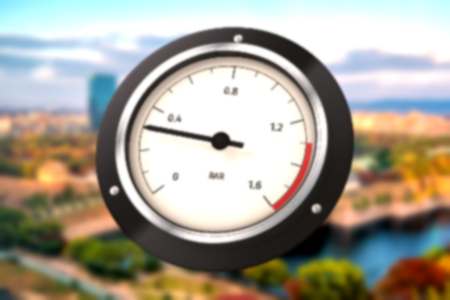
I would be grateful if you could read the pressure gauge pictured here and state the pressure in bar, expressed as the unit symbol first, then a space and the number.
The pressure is bar 0.3
